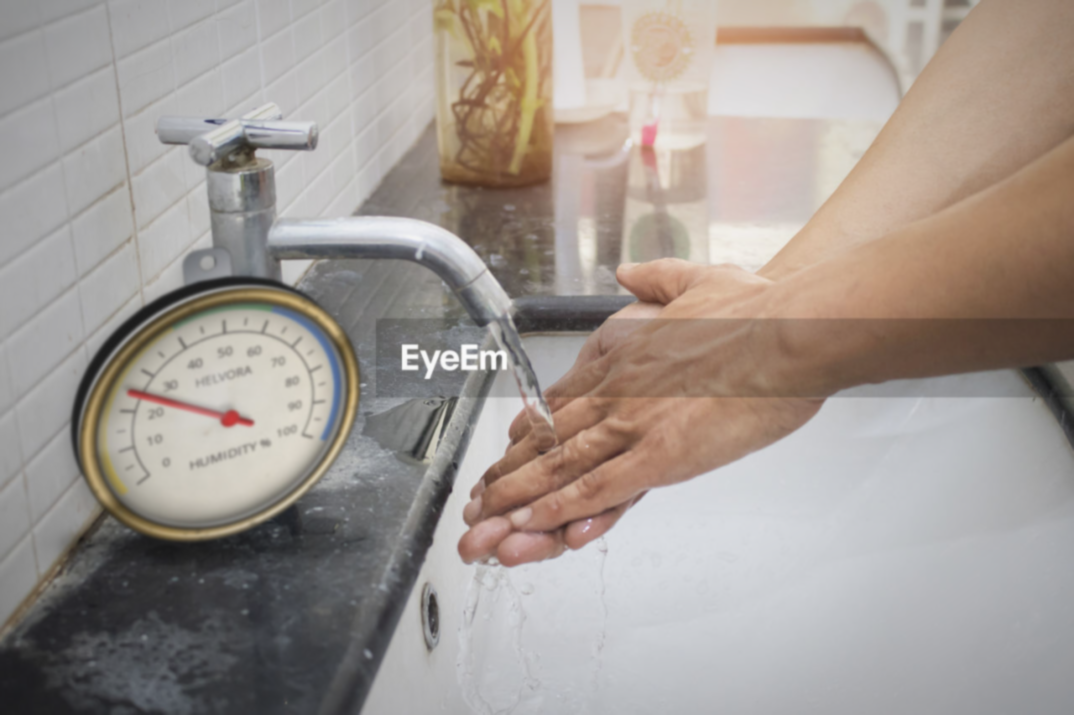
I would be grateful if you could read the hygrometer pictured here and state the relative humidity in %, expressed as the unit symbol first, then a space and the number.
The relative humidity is % 25
